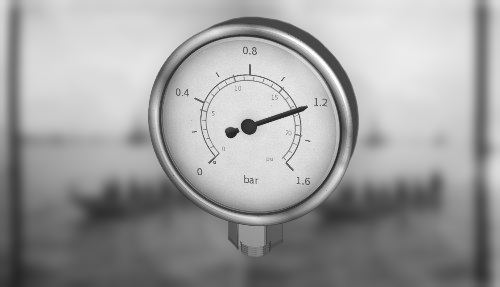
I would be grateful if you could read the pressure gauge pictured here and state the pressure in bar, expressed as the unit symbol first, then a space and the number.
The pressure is bar 1.2
